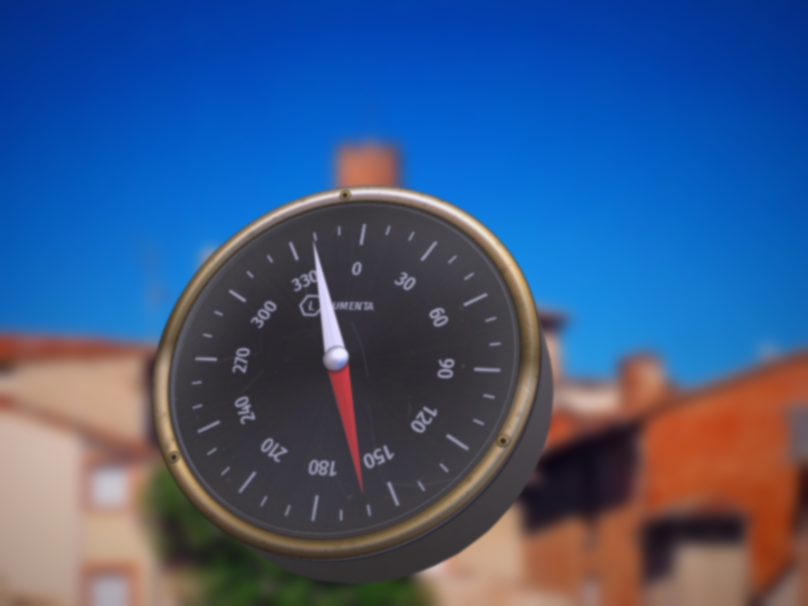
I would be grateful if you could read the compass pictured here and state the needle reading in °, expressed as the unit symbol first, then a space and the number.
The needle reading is ° 160
